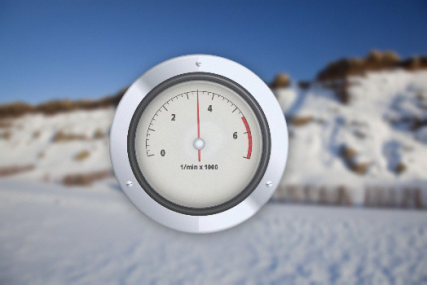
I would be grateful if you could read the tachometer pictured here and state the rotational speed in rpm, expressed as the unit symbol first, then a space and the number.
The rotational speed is rpm 3400
